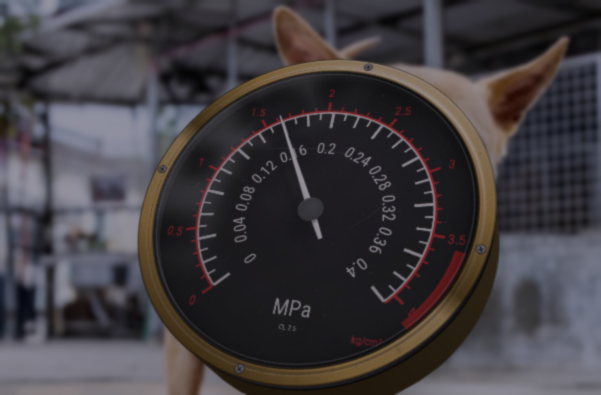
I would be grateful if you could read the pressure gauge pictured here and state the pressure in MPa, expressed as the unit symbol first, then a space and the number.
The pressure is MPa 0.16
